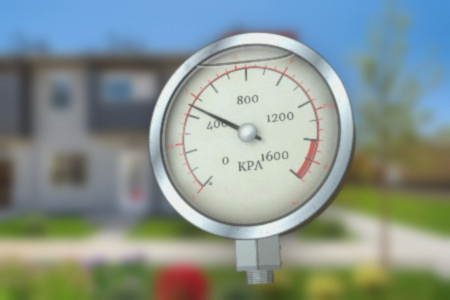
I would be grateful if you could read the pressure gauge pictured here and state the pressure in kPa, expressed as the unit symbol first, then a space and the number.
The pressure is kPa 450
